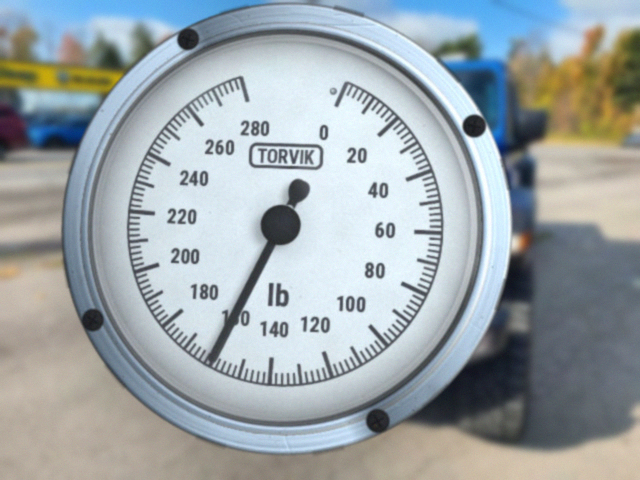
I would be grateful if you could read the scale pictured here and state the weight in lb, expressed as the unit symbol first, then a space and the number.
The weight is lb 160
